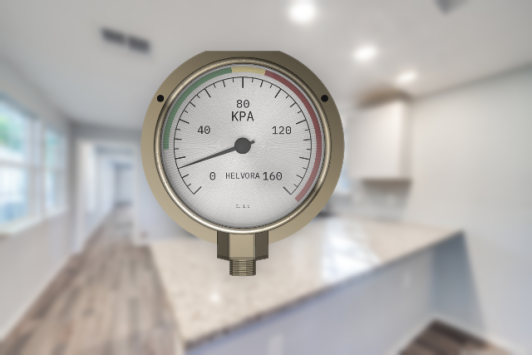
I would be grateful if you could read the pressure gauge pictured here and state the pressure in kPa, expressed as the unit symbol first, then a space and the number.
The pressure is kPa 15
